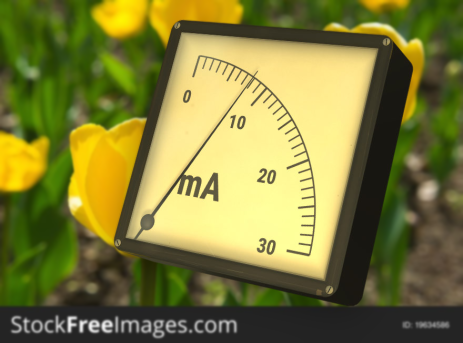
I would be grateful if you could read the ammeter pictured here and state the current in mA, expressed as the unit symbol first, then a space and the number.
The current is mA 8
